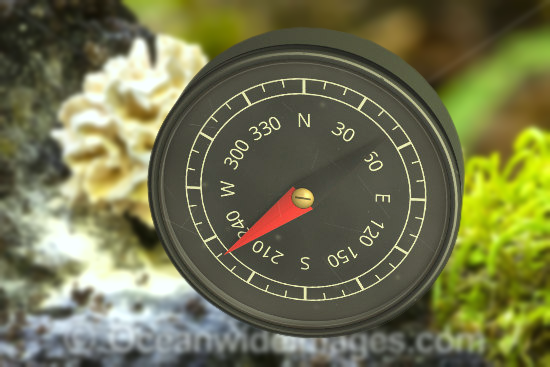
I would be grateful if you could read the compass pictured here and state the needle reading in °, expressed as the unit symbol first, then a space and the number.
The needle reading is ° 230
